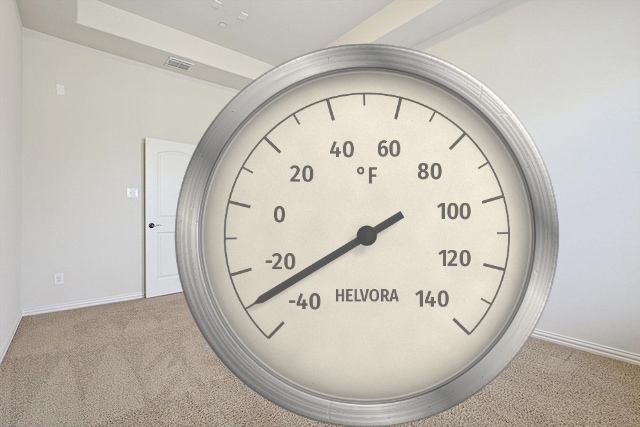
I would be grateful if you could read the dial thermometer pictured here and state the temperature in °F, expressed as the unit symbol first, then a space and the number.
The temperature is °F -30
